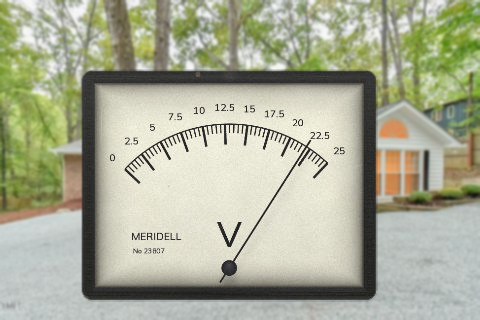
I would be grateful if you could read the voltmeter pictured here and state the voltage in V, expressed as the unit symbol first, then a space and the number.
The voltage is V 22
